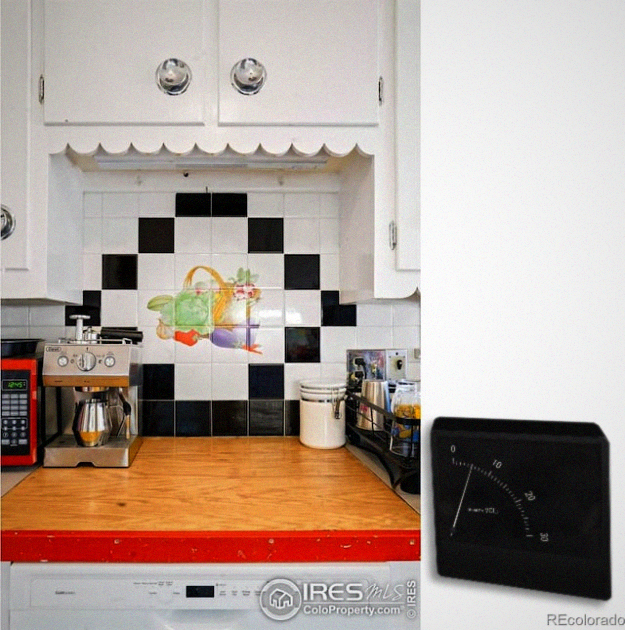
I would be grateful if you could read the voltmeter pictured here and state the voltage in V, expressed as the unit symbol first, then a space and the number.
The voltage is V 5
